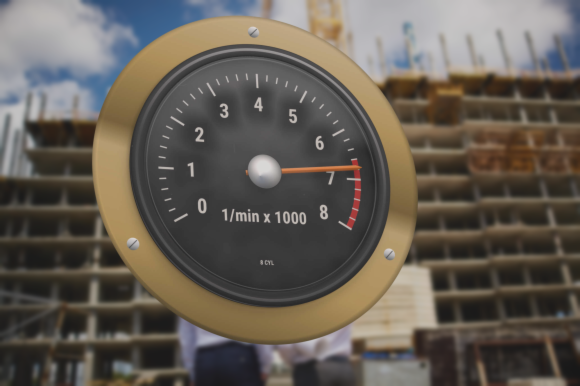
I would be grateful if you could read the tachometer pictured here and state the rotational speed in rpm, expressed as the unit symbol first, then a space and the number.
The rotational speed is rpm 6800
